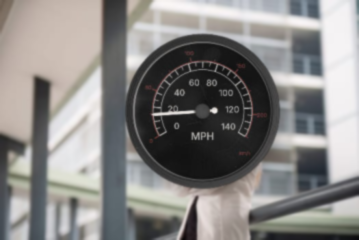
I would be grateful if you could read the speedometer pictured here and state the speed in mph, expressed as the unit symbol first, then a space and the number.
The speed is mph 15
